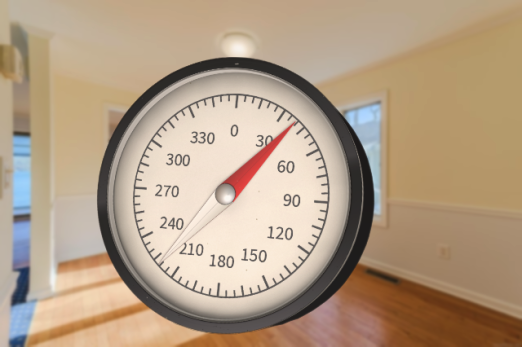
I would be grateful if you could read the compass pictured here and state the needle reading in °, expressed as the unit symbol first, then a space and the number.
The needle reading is ° 40
